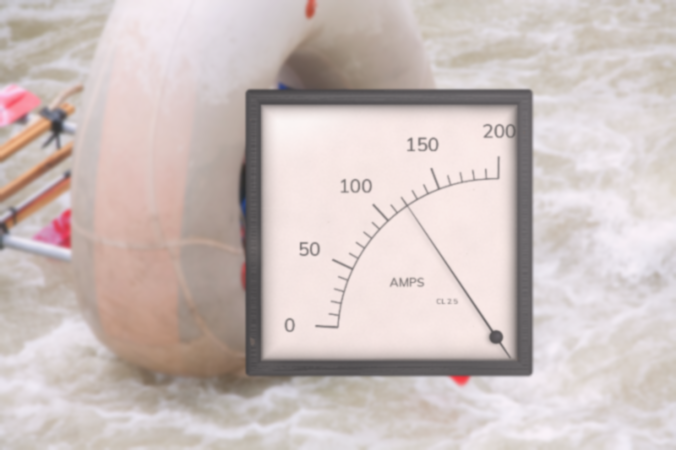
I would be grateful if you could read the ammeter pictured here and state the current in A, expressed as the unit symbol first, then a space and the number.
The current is A 120
